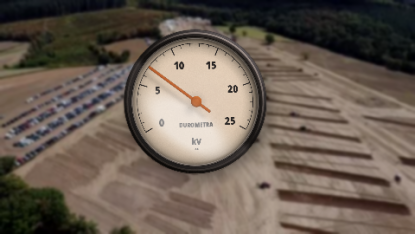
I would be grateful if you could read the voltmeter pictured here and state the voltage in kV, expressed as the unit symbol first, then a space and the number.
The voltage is kV 7
